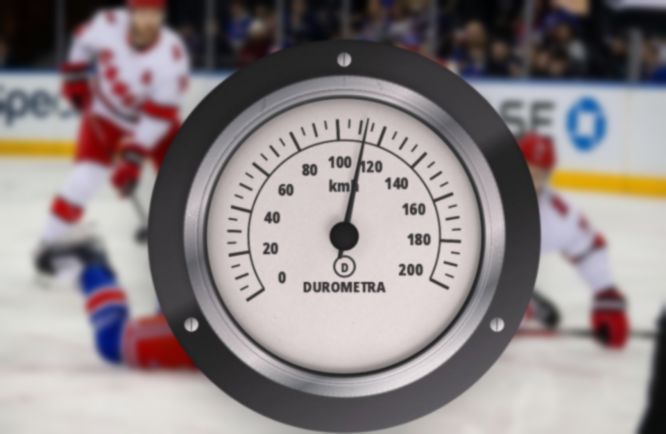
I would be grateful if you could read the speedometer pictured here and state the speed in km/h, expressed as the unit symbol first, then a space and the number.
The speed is km/h 112.5
